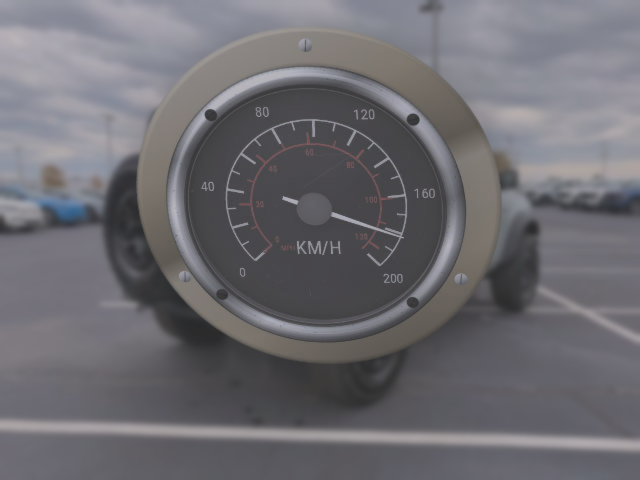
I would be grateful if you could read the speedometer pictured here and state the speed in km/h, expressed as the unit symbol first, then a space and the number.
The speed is km/h 180
